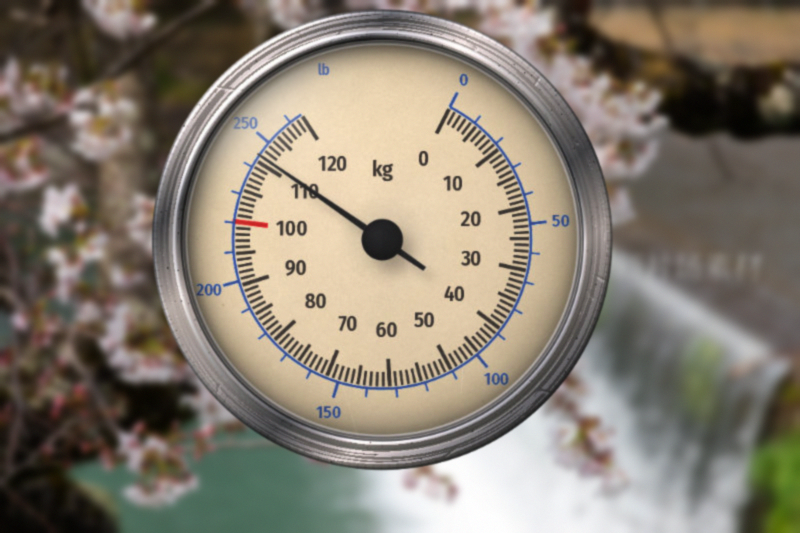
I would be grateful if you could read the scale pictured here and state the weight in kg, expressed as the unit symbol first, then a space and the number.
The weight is kg 111
